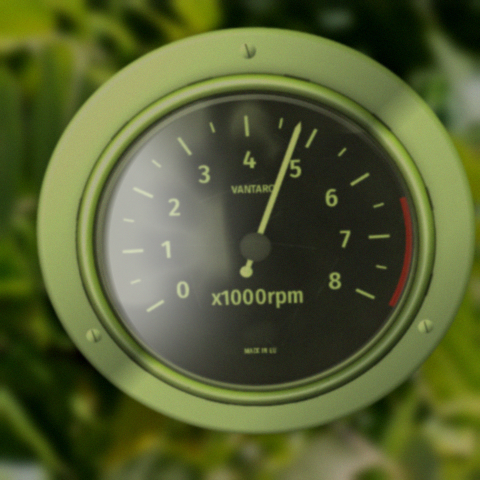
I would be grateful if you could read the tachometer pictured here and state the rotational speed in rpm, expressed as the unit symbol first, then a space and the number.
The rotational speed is rpm 4750
